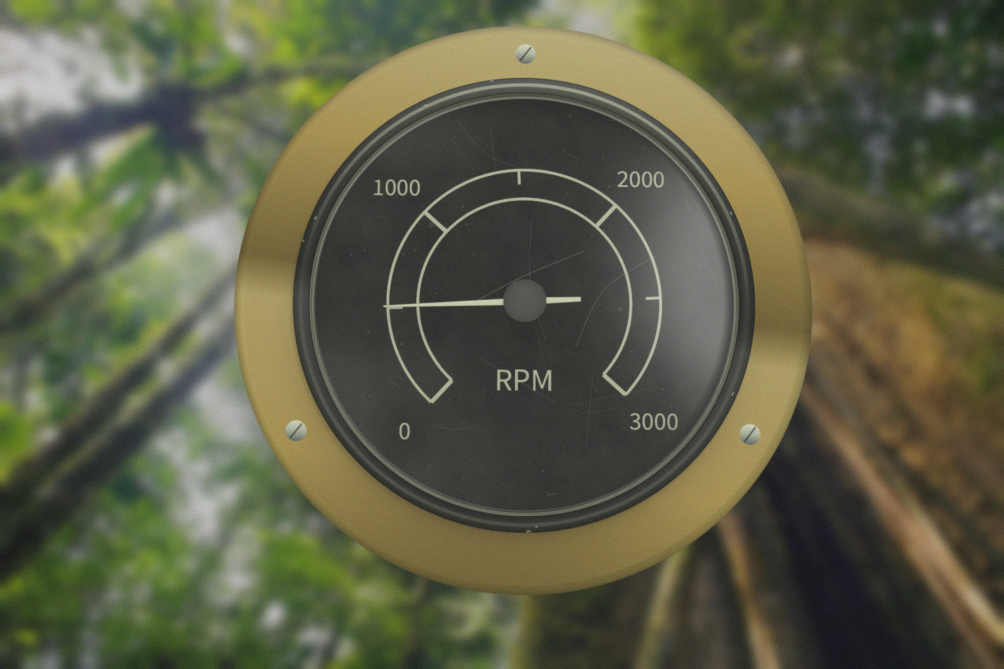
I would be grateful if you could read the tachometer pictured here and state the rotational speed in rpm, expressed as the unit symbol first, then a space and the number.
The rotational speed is rpm 500
